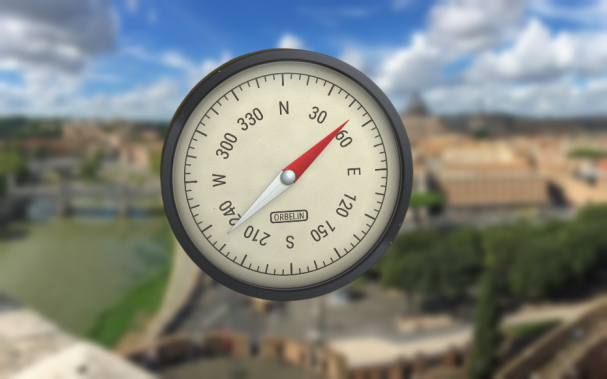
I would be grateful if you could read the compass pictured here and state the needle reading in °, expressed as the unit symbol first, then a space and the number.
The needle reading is ° 50
